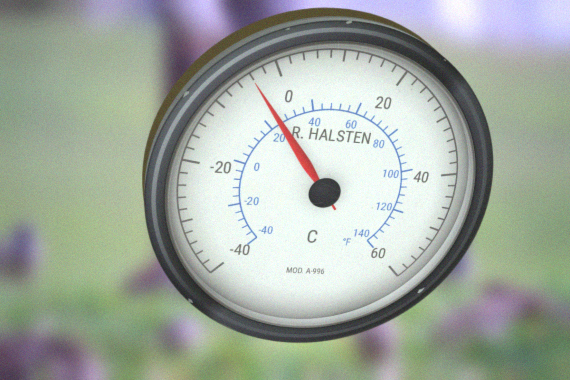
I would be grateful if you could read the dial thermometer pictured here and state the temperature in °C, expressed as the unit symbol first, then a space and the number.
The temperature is °C -4
